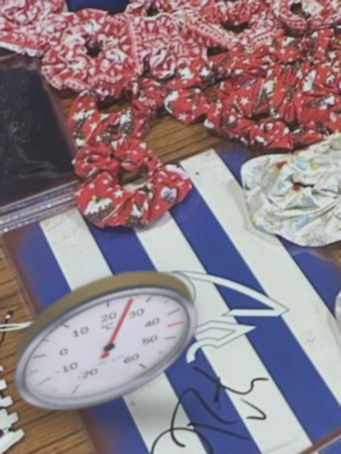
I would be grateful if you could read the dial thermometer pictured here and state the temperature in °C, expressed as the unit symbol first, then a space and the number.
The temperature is °C 25
